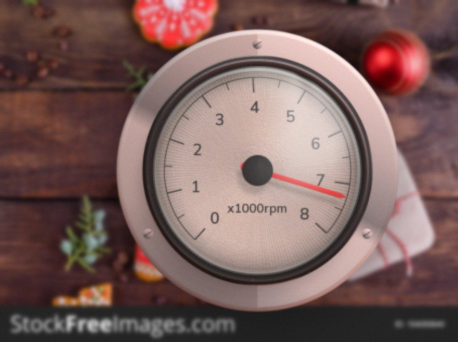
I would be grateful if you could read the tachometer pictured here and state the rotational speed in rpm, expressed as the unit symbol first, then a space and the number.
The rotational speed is rpm 7250
